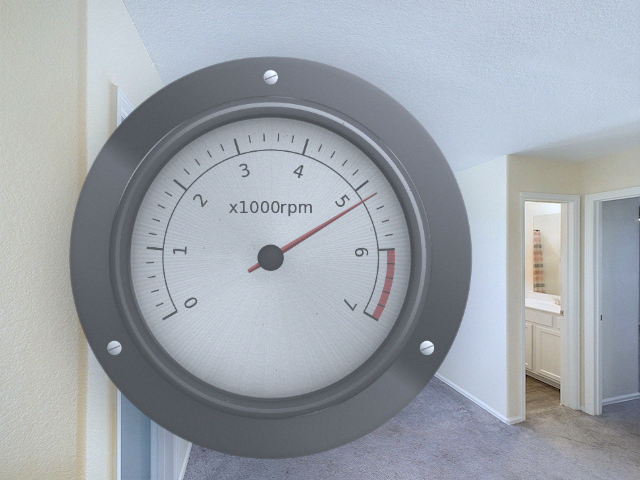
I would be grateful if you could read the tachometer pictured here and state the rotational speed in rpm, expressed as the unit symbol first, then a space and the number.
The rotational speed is rpm 5200
